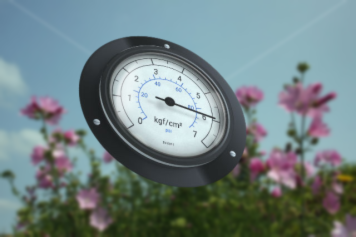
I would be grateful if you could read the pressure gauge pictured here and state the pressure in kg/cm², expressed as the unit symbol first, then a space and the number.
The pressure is kg/cm² 6
